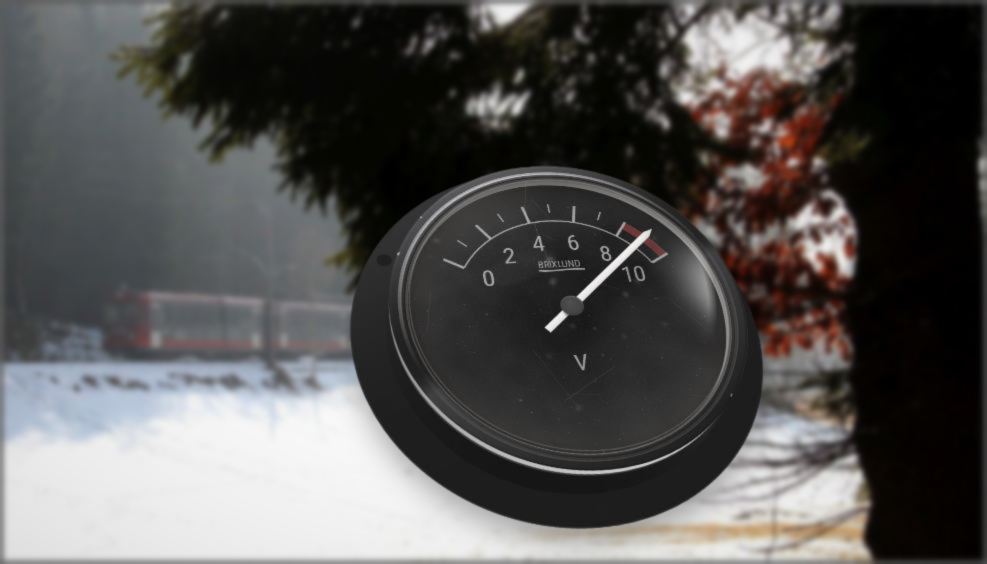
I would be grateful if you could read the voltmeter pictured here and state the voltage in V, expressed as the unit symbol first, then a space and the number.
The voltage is V 9
